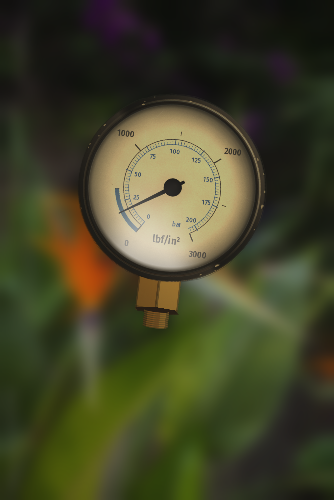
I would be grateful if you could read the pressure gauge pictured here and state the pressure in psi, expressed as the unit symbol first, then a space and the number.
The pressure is psi 250
